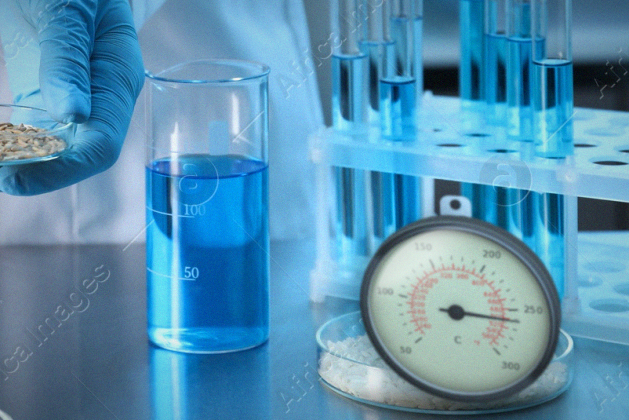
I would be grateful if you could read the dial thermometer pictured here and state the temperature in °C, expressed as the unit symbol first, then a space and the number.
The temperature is °C 260
